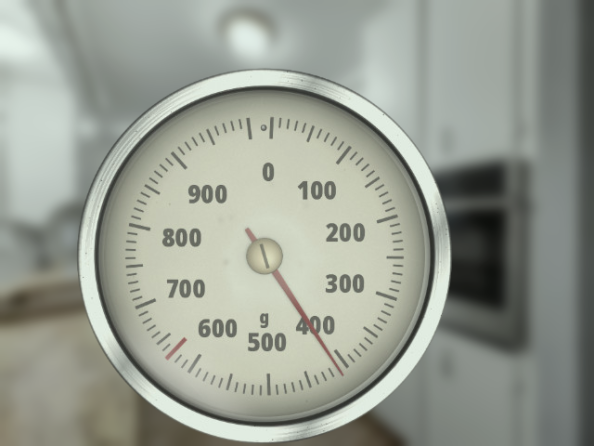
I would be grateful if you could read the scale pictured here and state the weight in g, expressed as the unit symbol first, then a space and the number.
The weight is g 410
